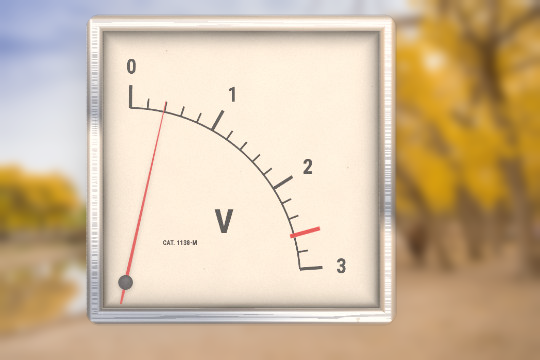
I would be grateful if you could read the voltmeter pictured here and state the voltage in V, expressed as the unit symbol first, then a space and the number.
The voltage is V 0.4
